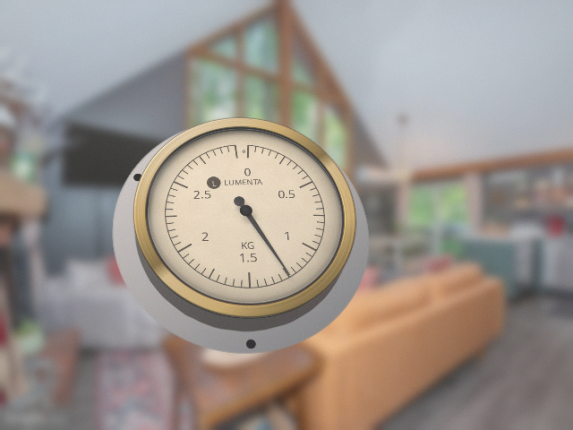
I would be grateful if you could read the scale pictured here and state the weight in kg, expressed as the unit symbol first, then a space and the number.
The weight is kg 1.25
